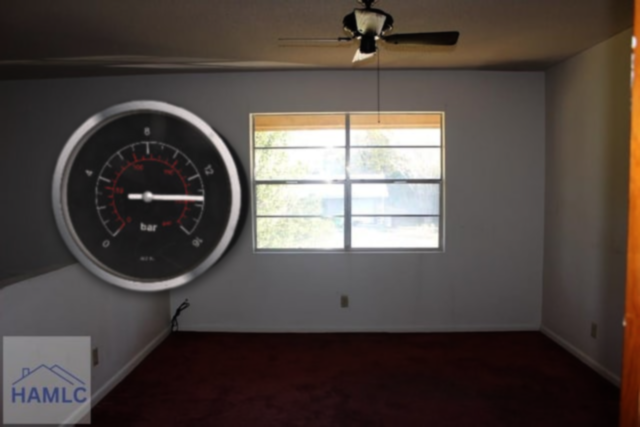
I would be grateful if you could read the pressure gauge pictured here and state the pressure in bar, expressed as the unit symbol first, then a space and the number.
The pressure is bar 13.5
